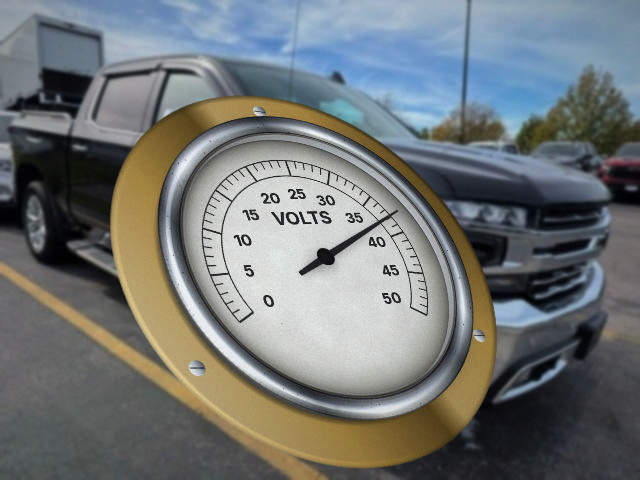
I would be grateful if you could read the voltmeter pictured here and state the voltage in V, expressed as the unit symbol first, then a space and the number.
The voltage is V 38
